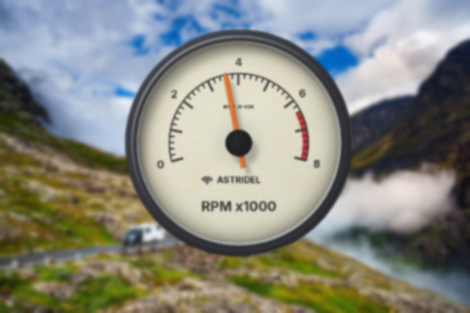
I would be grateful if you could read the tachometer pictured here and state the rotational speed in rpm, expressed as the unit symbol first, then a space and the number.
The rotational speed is rpm 3600
